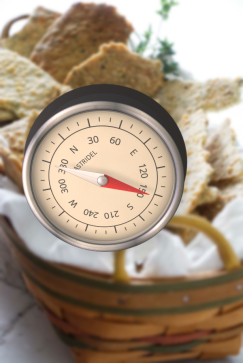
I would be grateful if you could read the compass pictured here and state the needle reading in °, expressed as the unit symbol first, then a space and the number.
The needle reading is ° 150
